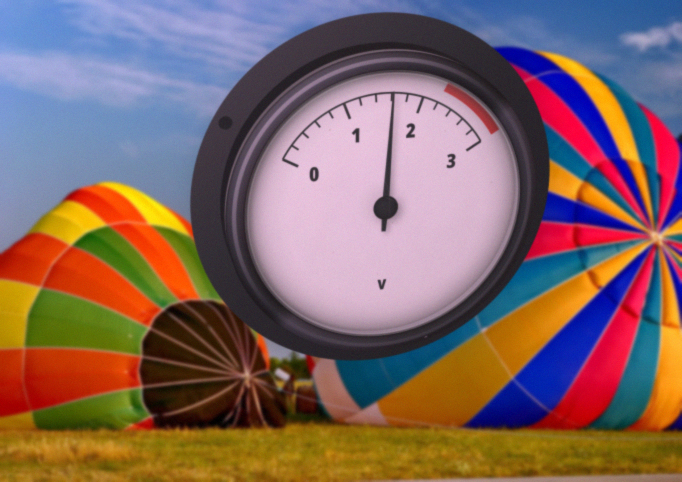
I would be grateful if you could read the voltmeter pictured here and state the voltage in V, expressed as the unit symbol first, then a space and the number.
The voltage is V 1.6
